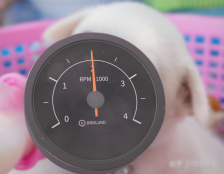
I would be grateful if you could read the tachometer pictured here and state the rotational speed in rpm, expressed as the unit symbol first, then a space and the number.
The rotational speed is rpm 2000
